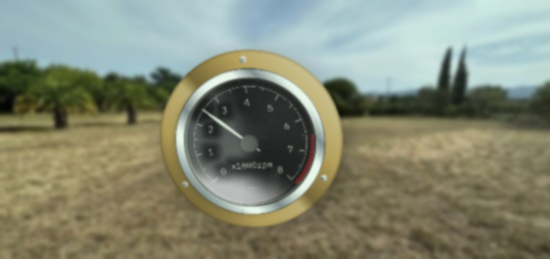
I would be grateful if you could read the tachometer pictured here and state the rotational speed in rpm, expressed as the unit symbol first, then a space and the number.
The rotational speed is rpm 2500
